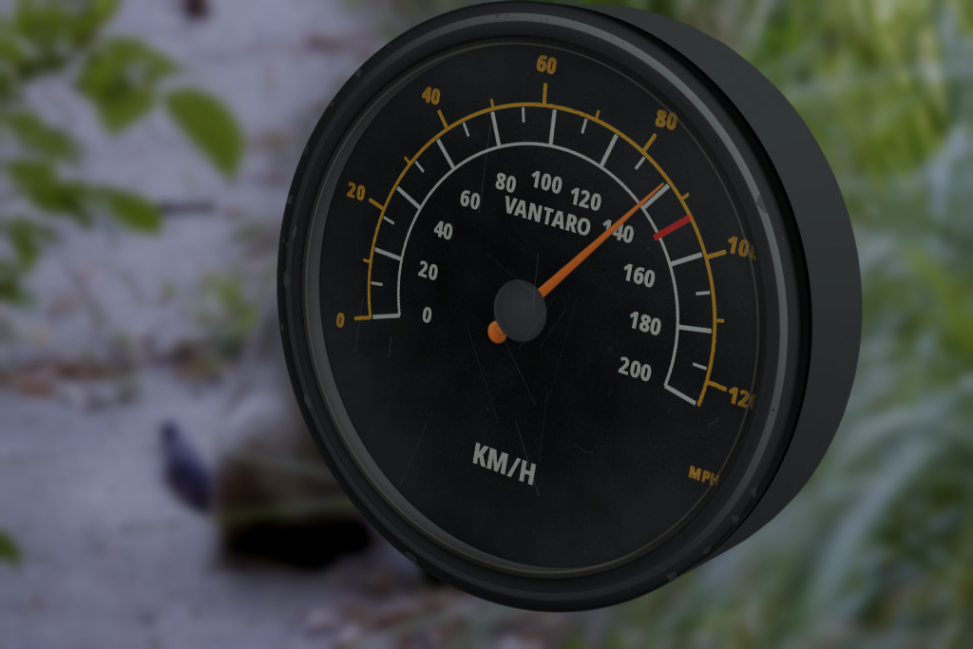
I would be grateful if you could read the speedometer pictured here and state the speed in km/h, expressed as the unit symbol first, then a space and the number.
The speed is km/h 140
